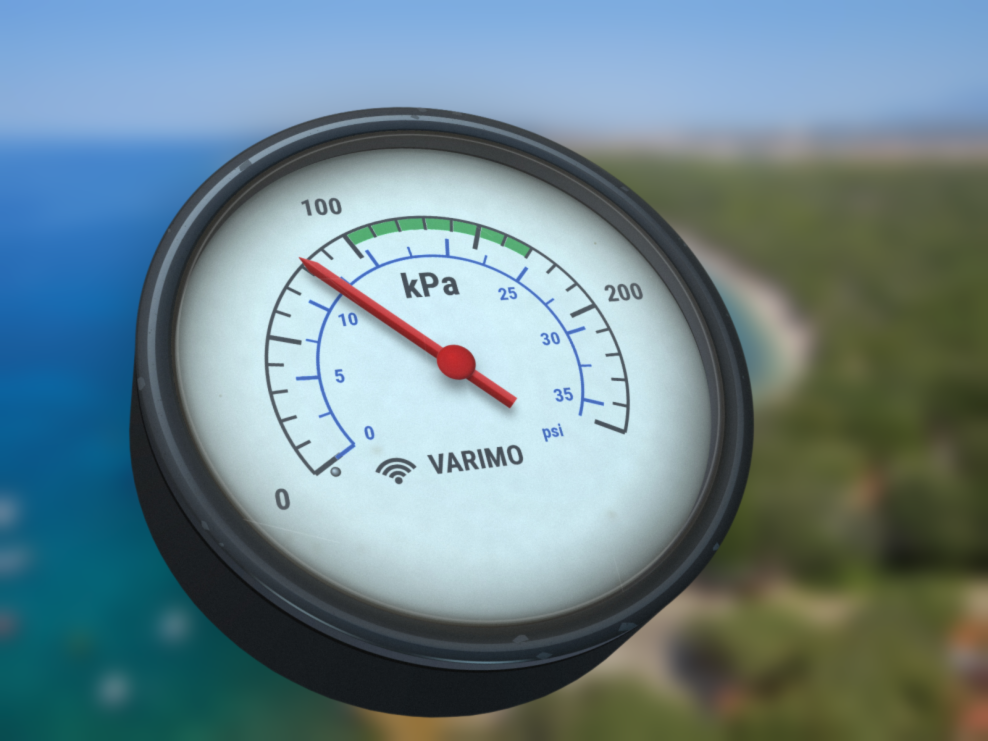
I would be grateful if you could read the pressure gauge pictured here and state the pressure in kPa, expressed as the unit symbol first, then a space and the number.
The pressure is kPa 80
